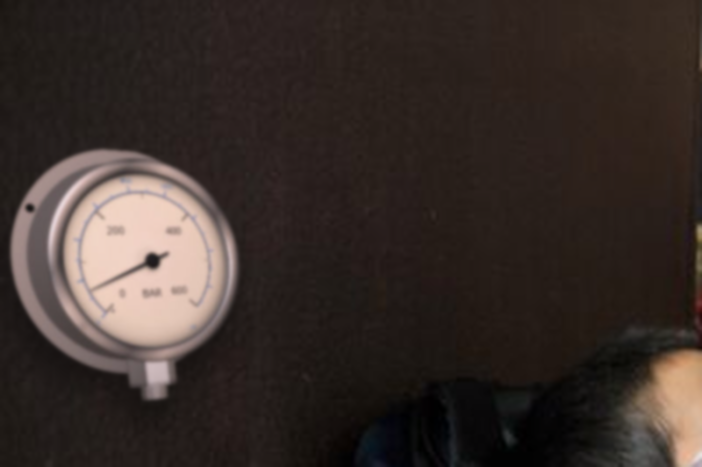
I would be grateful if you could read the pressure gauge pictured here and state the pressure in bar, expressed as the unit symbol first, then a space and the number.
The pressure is bar 50
